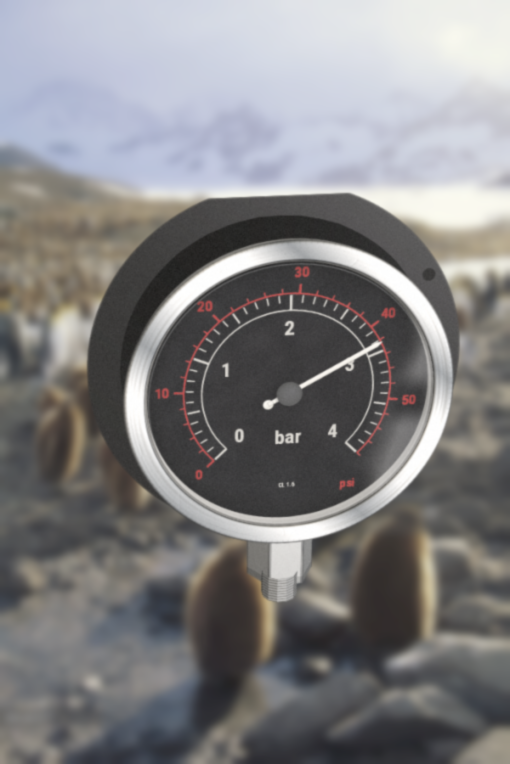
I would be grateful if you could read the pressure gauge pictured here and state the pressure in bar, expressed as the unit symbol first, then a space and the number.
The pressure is bar 2.9
